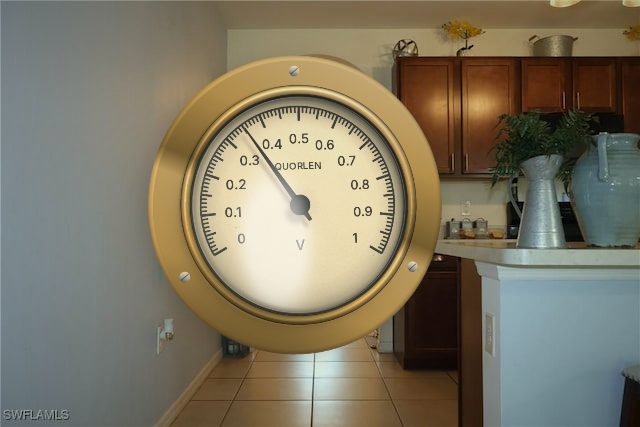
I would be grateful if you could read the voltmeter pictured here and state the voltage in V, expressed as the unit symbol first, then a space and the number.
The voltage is V 0.35
